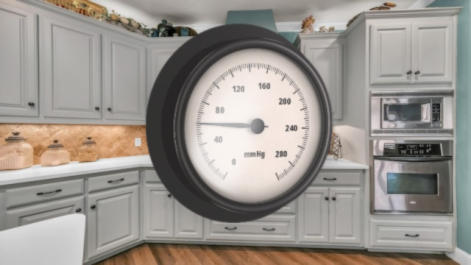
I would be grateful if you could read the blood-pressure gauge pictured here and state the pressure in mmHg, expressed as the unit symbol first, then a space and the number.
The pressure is mmHg 60
